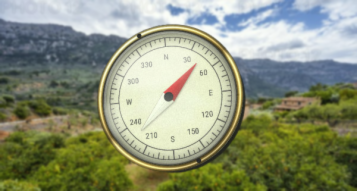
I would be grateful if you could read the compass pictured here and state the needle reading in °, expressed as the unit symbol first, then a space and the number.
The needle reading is ° 45
